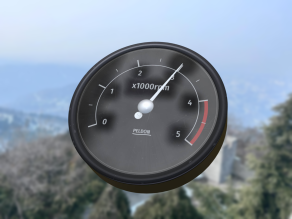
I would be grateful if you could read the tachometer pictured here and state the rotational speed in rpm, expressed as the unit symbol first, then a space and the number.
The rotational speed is rpm 3000
